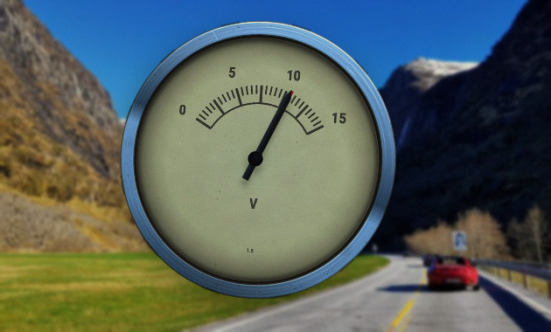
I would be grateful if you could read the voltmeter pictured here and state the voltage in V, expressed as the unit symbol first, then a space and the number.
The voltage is V 10.5
